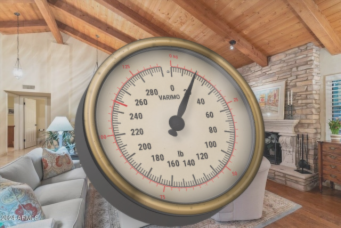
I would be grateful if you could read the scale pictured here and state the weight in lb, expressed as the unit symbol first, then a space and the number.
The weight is lb 20
